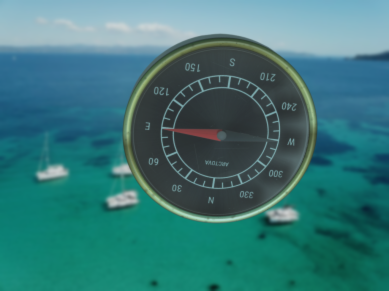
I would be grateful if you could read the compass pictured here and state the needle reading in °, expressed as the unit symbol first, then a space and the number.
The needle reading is ° 90
